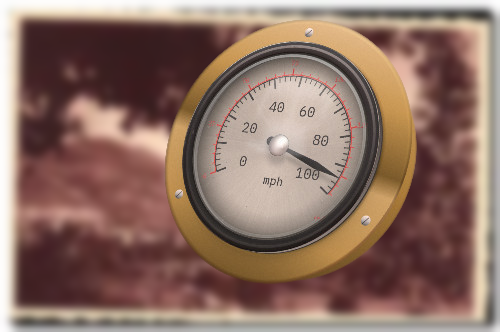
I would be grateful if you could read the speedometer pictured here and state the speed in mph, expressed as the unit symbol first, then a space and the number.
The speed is mph 94
